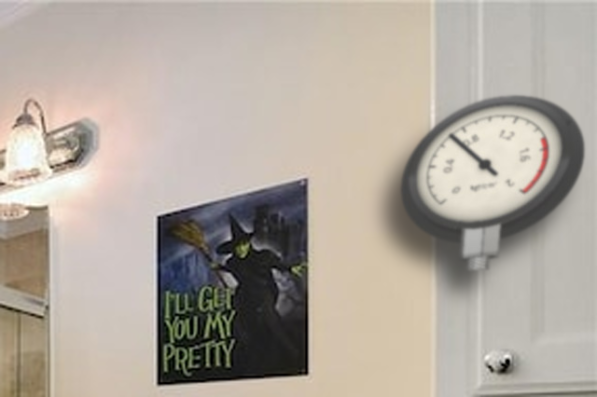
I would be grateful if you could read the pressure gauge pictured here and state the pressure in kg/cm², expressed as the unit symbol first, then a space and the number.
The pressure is kg/cm² 0.7
